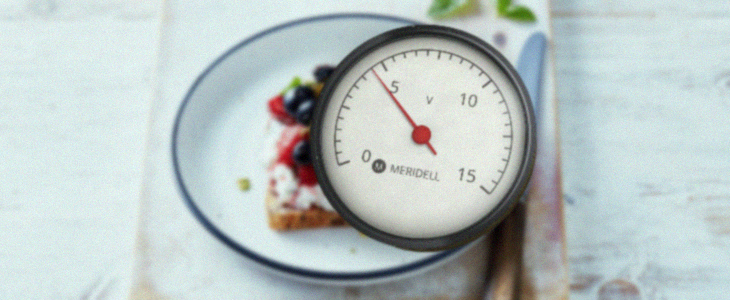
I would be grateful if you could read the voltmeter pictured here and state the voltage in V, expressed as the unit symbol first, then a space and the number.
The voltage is V 4.5
